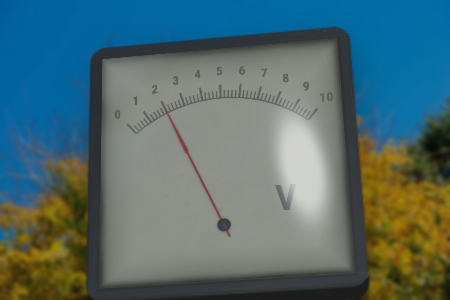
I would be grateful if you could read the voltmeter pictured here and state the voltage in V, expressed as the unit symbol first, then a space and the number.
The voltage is V 2
